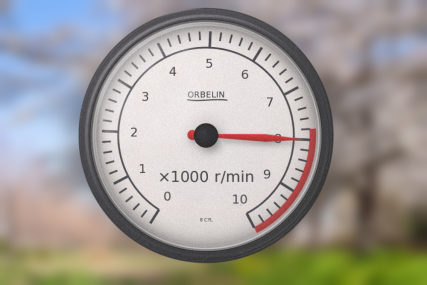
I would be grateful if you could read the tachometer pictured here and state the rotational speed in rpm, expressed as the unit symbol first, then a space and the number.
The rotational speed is rpm 8000
